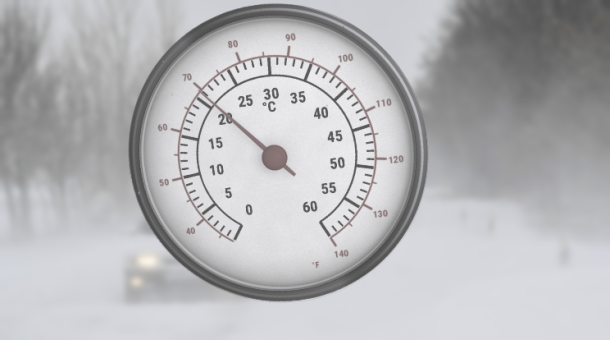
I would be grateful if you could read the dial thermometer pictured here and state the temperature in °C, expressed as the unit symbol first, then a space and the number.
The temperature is °C 21
